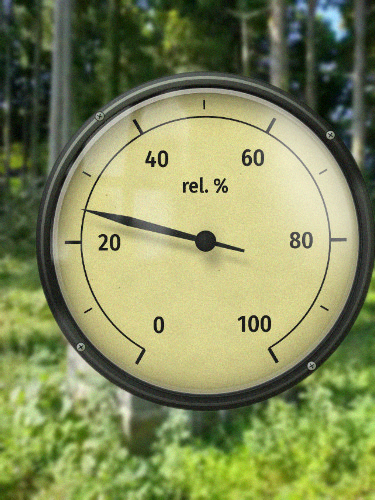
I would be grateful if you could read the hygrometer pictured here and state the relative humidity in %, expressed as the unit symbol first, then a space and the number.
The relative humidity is % 25
